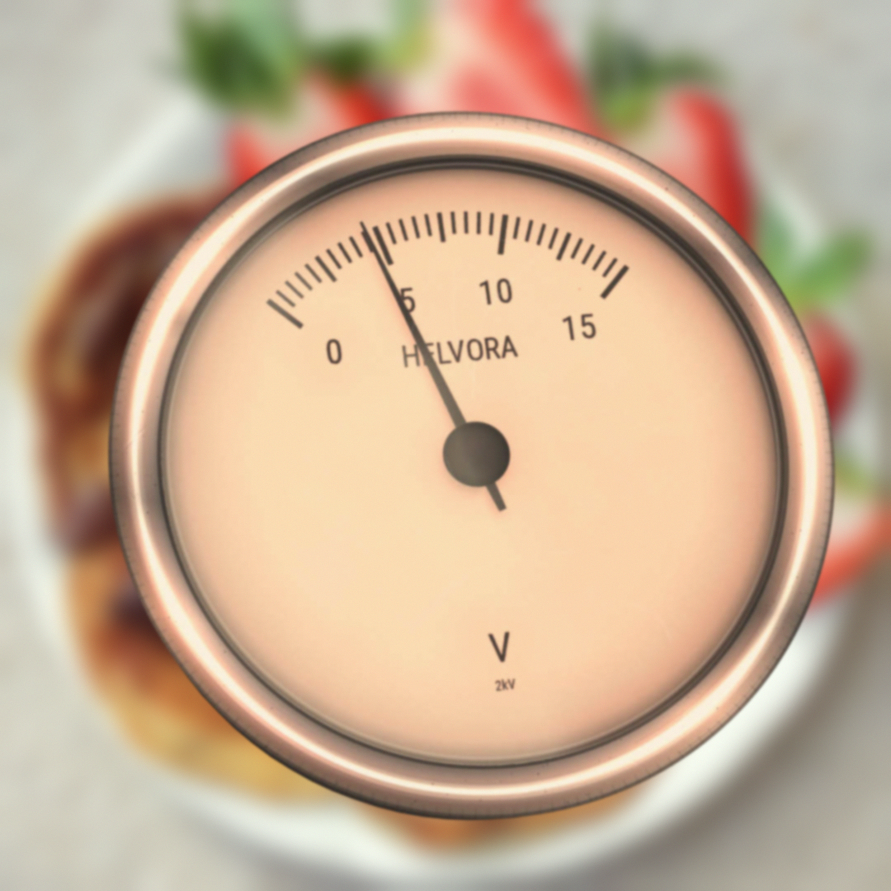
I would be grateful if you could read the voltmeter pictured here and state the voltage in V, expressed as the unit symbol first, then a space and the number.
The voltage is V 4.5
